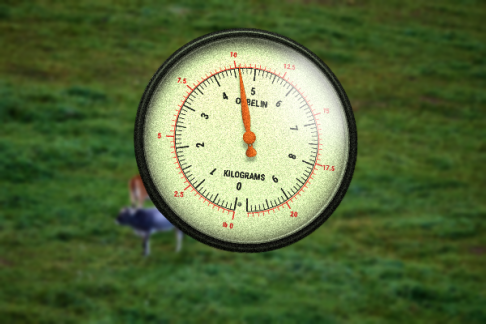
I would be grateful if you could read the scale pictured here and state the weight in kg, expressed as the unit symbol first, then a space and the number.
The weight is kg 4.6
